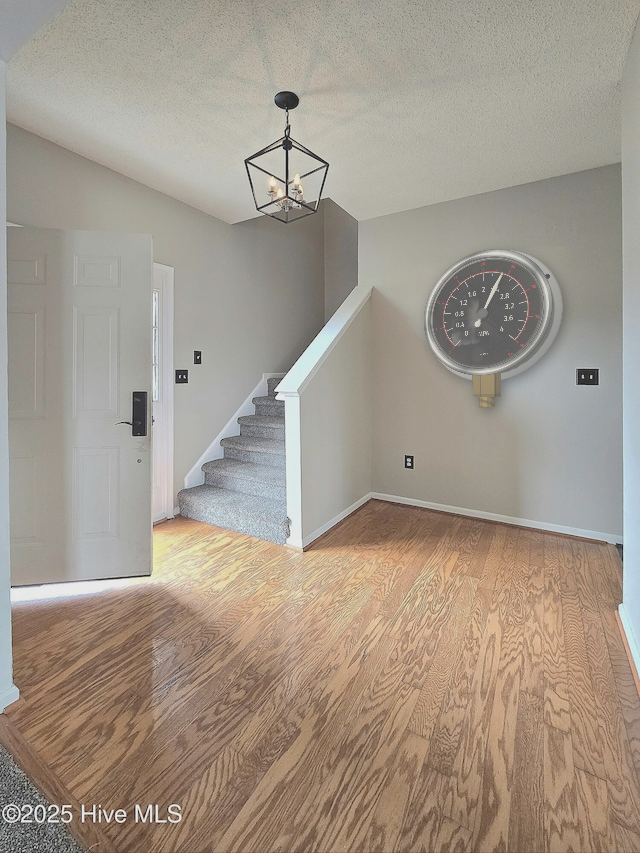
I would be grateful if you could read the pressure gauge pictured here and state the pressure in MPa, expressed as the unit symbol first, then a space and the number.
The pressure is MPa 2.4
